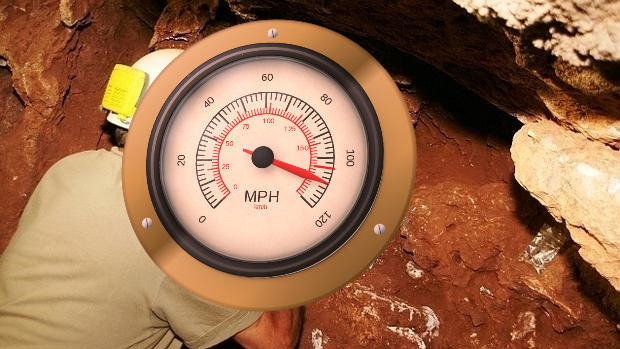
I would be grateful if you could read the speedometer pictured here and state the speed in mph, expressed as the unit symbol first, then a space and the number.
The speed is mph 110
